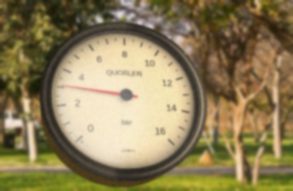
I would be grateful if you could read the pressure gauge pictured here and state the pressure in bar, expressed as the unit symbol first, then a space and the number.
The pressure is bar 3
